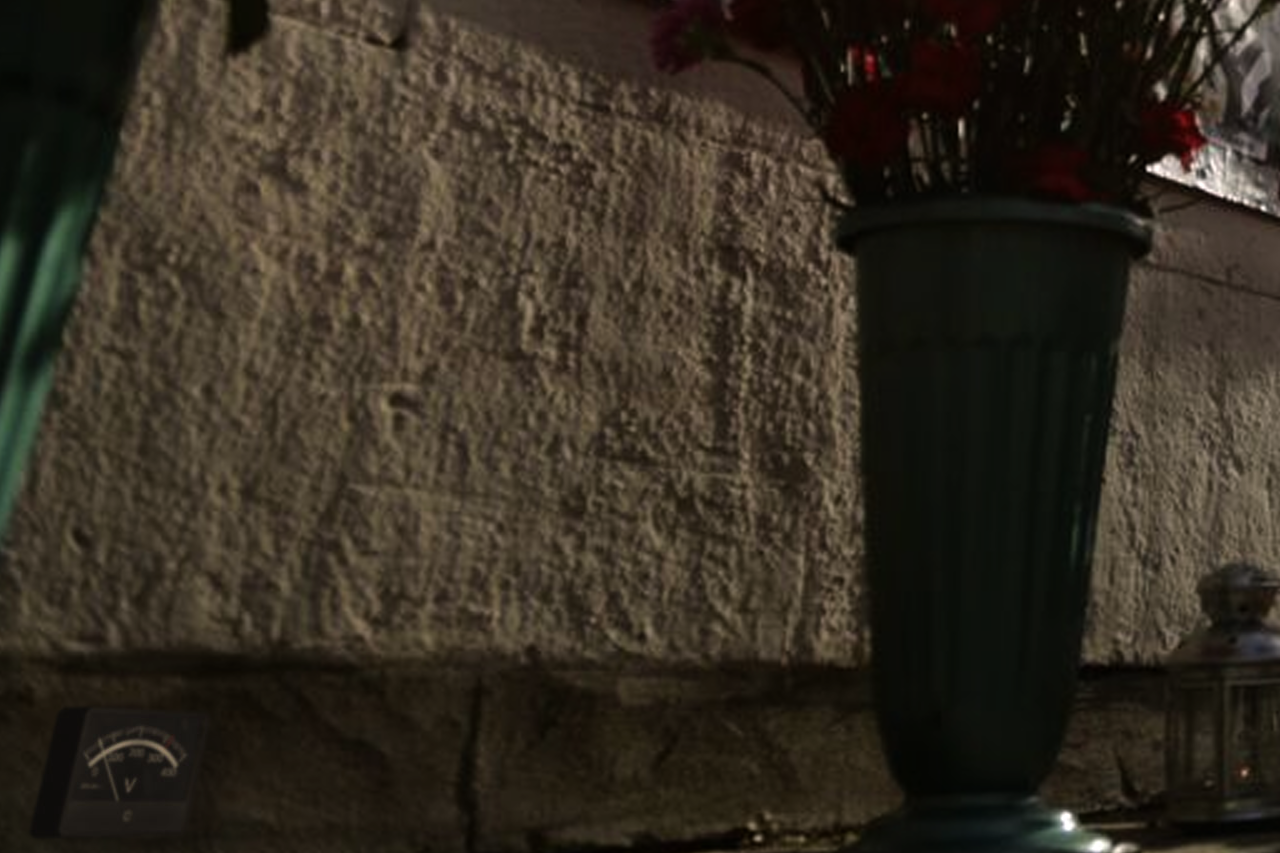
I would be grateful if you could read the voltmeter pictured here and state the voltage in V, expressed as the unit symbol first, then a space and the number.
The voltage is V 50
